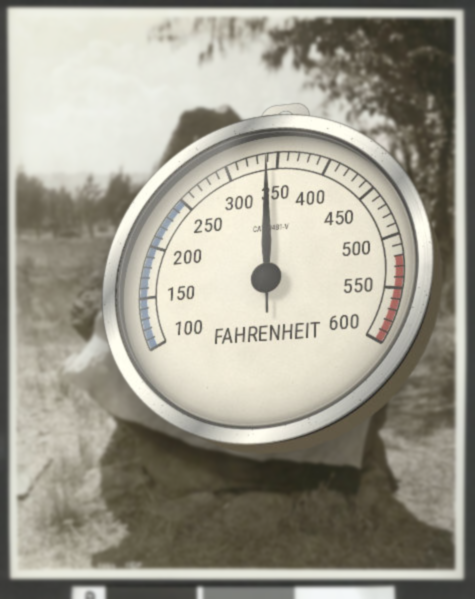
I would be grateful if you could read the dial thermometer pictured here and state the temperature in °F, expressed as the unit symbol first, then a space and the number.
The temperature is °F 340
